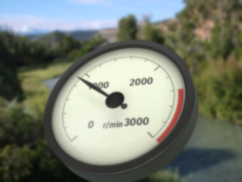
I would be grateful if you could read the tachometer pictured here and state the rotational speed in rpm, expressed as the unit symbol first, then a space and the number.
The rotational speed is rpm 900
